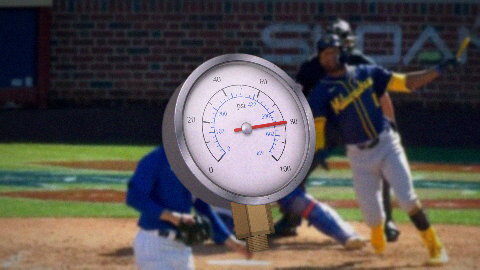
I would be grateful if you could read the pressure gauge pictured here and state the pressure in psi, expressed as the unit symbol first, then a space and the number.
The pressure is psi 80
